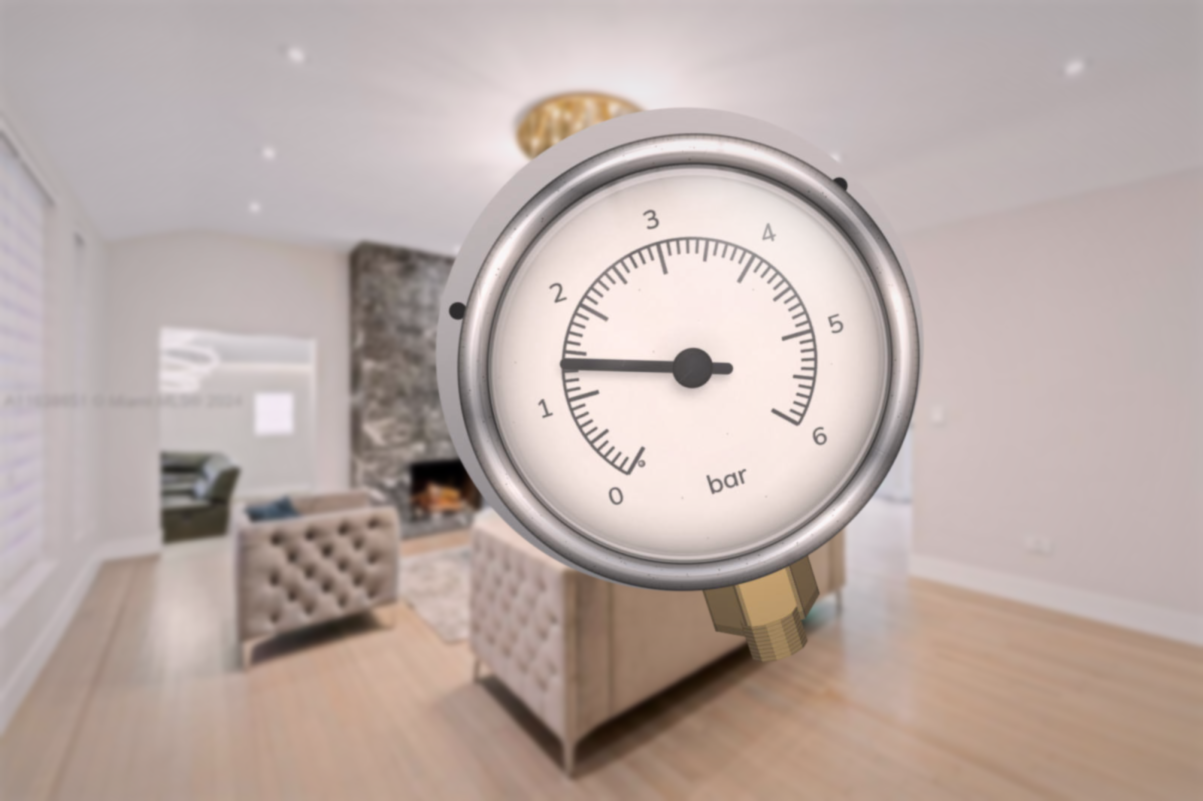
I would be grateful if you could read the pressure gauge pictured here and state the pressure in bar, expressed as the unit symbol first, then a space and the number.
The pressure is bar 1.4
